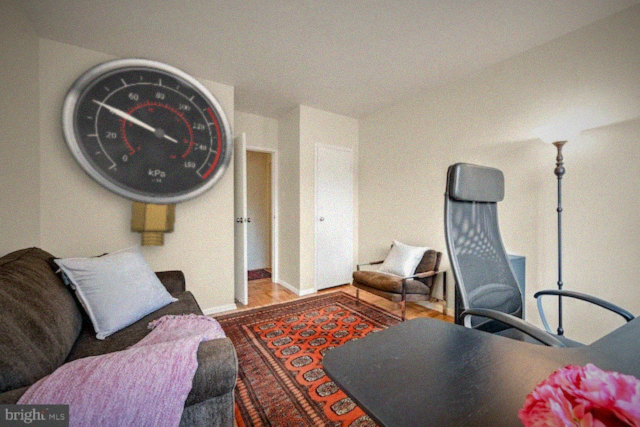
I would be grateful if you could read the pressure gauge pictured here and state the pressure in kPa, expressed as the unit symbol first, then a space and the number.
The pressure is kPa 40
